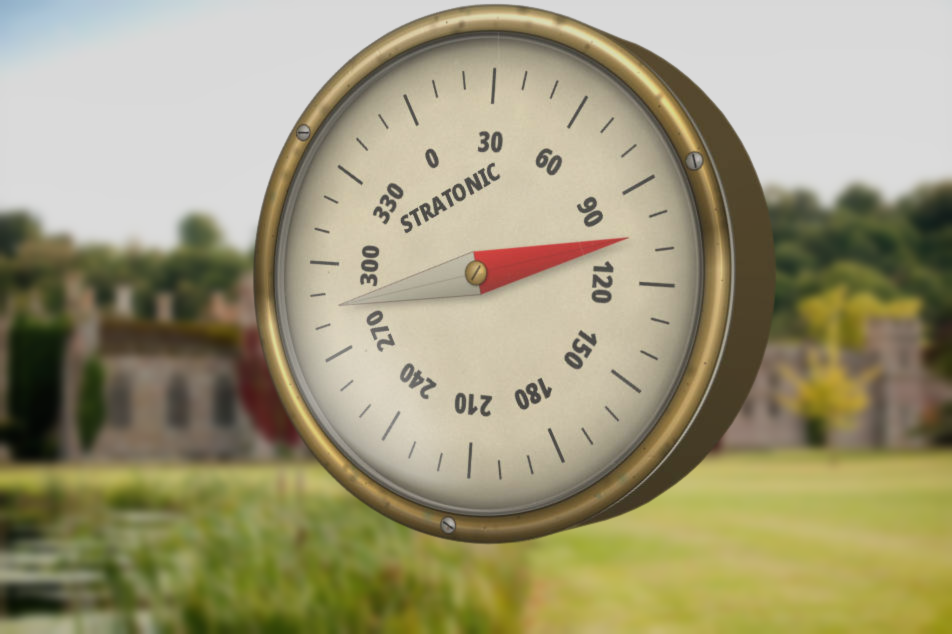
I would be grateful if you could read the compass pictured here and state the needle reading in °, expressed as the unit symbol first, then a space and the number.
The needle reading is ° 105
